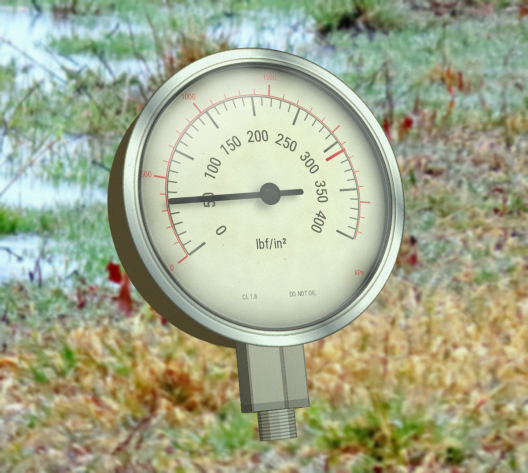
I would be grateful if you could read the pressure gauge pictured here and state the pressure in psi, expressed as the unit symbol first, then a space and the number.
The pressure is psi 50
